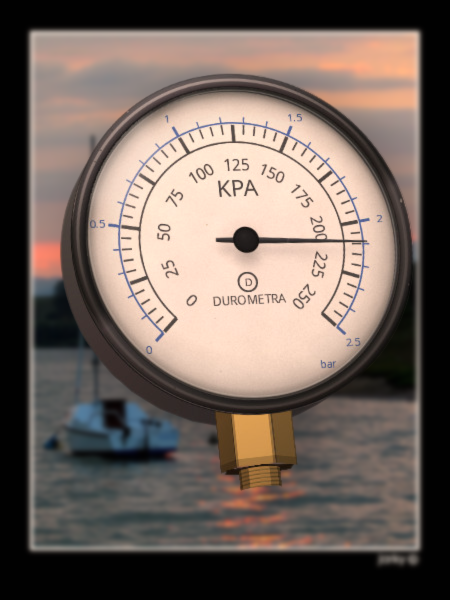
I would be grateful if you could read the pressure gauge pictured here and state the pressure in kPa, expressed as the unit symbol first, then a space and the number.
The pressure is kPa 210
